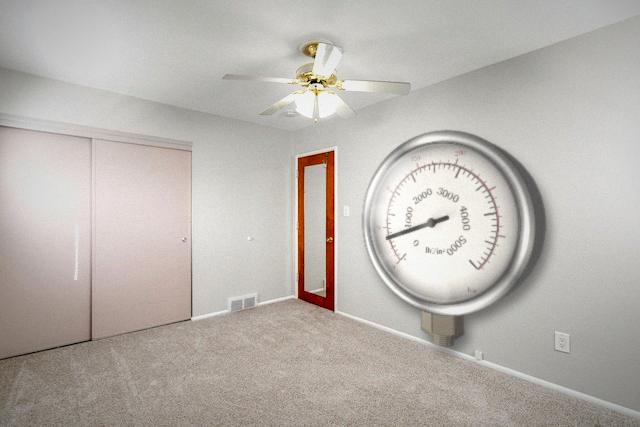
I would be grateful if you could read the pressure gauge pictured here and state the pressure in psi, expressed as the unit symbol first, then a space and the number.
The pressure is psi 500
